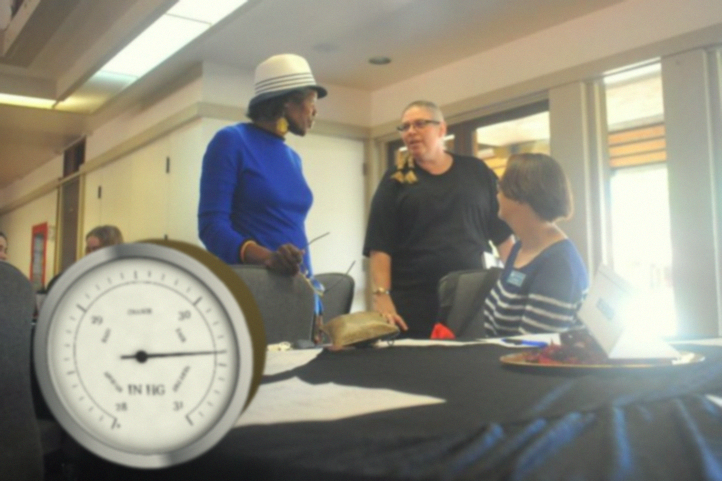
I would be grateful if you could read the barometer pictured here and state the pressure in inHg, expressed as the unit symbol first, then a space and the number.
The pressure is inHg 30.4
